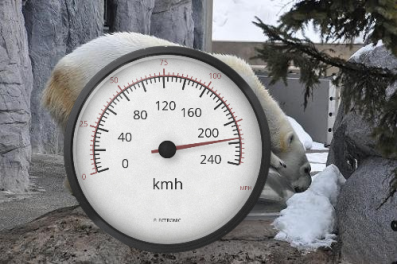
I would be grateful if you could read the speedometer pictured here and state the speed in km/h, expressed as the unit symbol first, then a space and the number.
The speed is km/h 216
